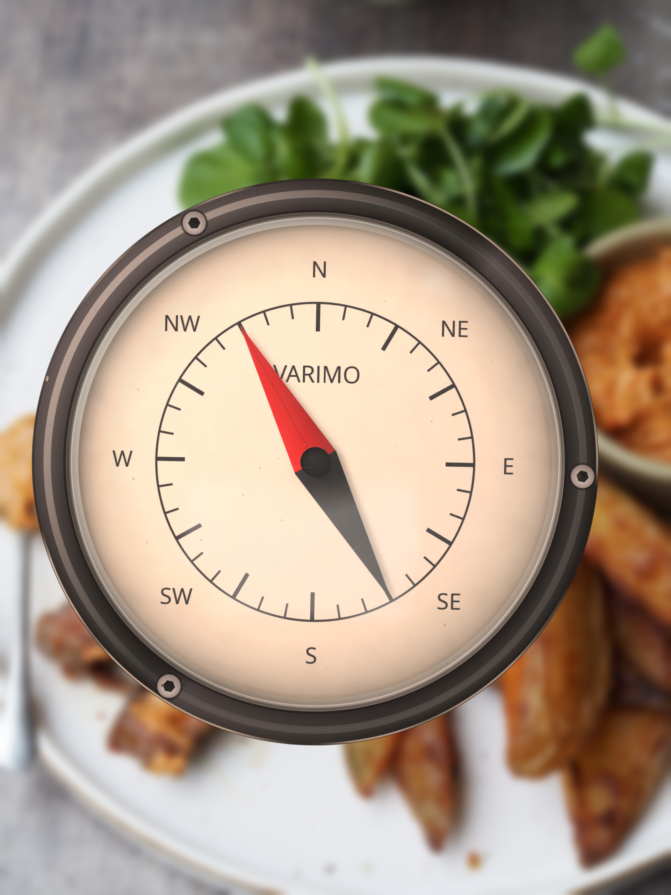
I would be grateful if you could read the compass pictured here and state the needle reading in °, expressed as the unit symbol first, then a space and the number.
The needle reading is ° 330
